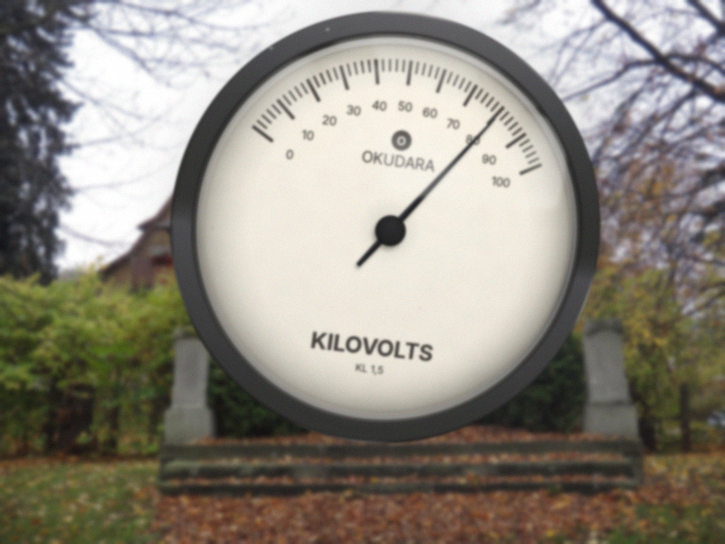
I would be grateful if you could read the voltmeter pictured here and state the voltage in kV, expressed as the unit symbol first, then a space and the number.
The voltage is kV 80
